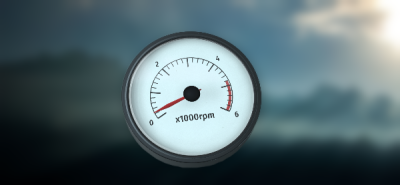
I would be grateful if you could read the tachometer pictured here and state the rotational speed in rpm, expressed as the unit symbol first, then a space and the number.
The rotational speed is rpm 200
